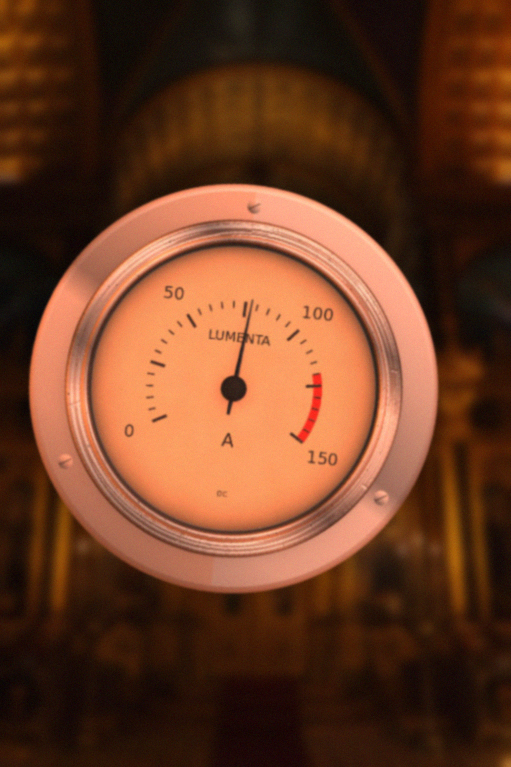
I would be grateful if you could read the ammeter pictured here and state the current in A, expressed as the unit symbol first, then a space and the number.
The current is A 77.5
